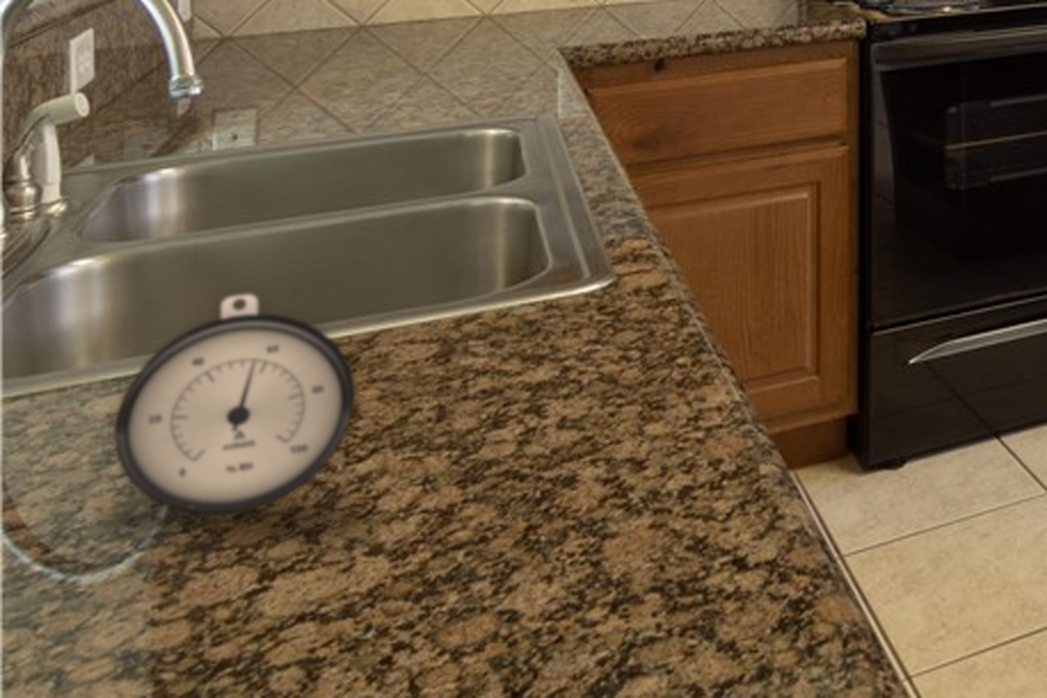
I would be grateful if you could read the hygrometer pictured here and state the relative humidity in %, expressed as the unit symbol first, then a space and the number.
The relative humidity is % 56
